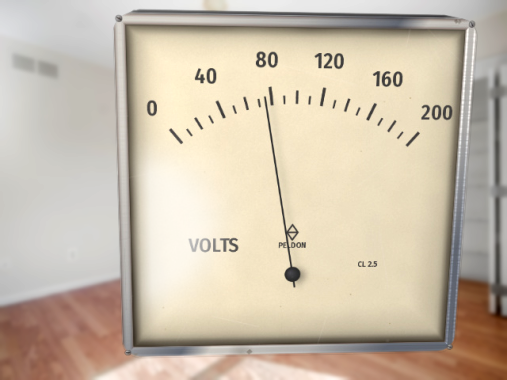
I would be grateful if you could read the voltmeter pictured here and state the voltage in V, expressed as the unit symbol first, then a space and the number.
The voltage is V 75
